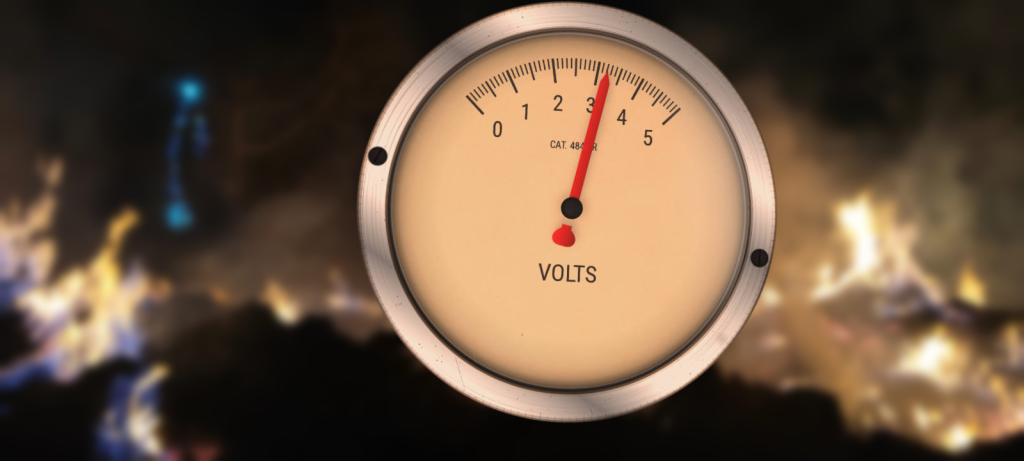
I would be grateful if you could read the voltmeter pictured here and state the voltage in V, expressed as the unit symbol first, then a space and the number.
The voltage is V 3.2
